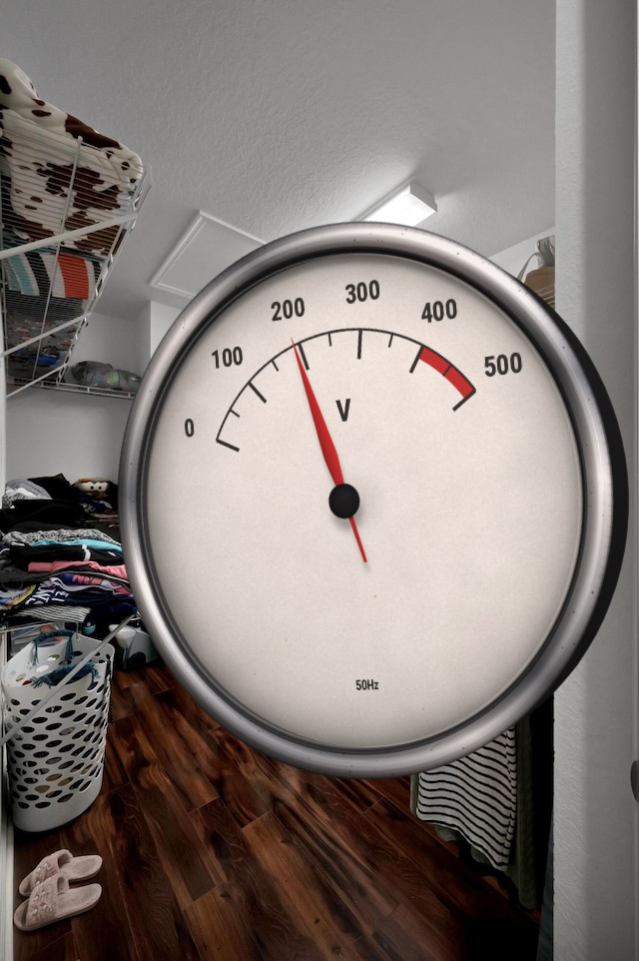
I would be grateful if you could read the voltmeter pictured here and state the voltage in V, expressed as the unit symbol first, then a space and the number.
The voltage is V 200
